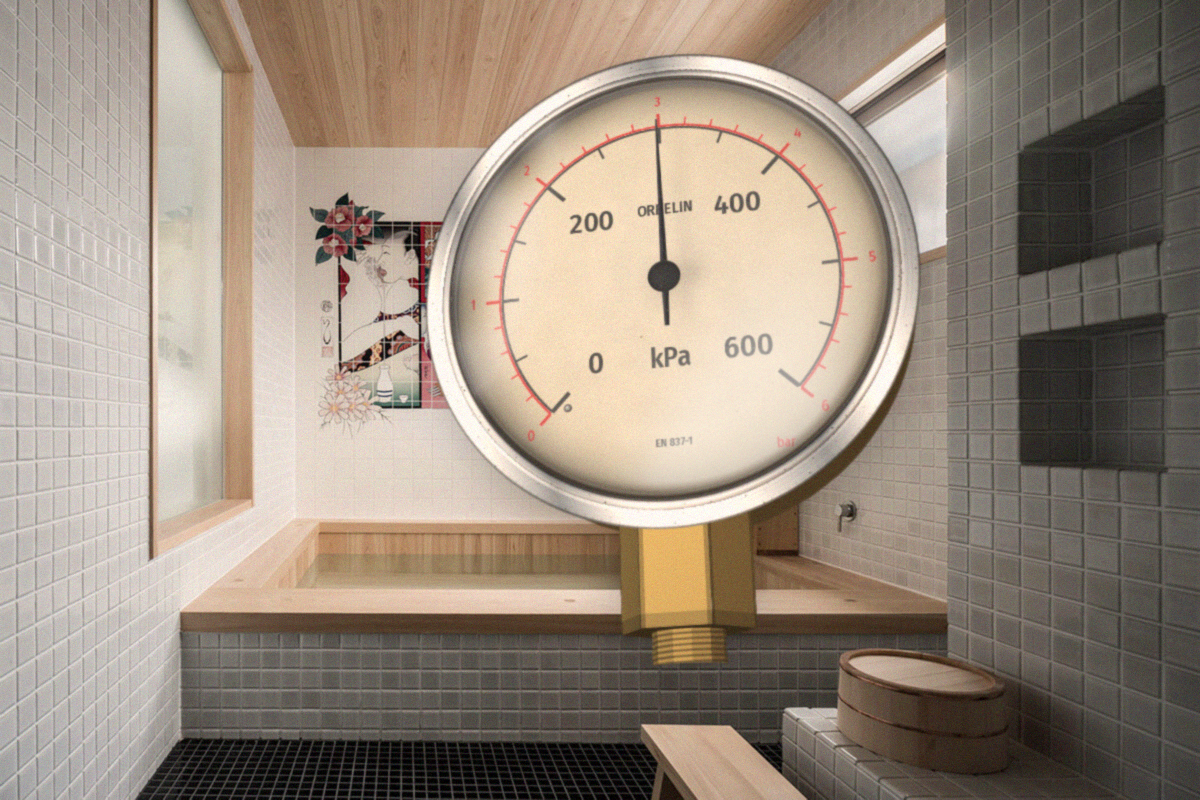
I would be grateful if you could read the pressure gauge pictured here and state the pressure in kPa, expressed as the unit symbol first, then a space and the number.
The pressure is kPa 300
